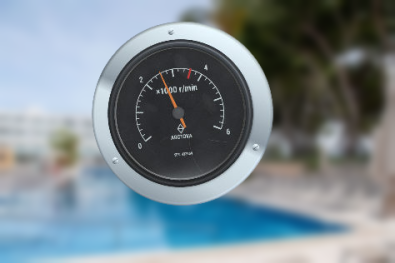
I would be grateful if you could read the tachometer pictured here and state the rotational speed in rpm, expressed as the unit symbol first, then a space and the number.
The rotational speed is rpm 2600
